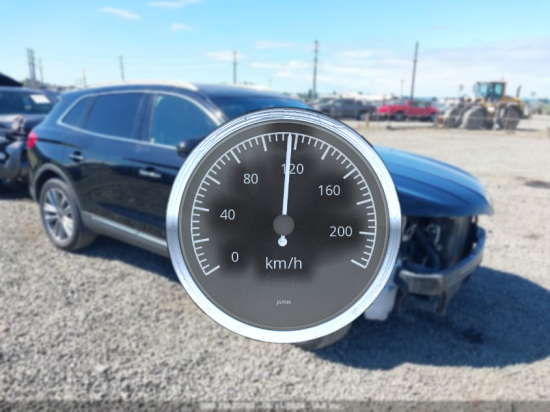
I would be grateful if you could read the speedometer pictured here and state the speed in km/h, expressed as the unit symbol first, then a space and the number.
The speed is km/h 116
